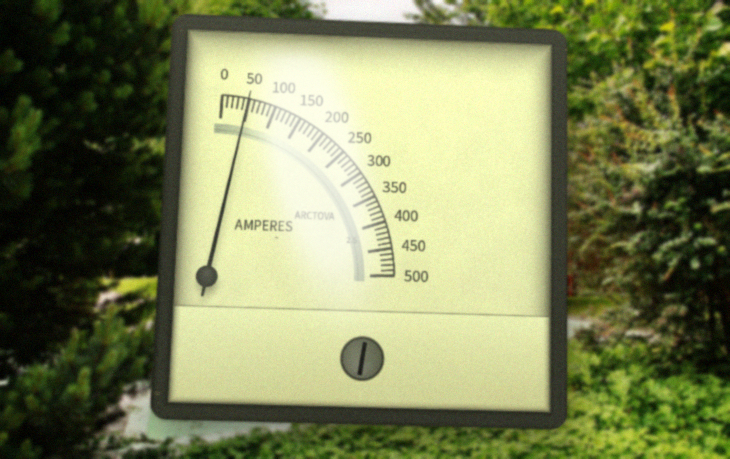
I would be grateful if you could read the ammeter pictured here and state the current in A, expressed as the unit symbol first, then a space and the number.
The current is A 50
